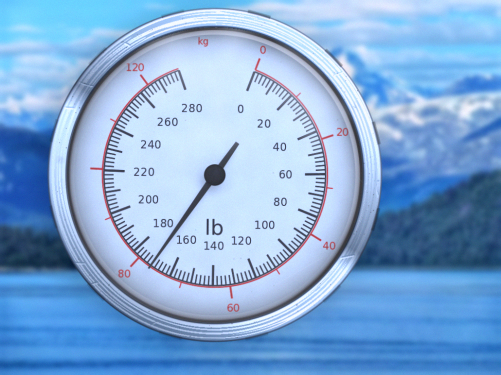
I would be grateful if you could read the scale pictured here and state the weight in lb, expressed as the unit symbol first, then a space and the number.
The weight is lb 170
